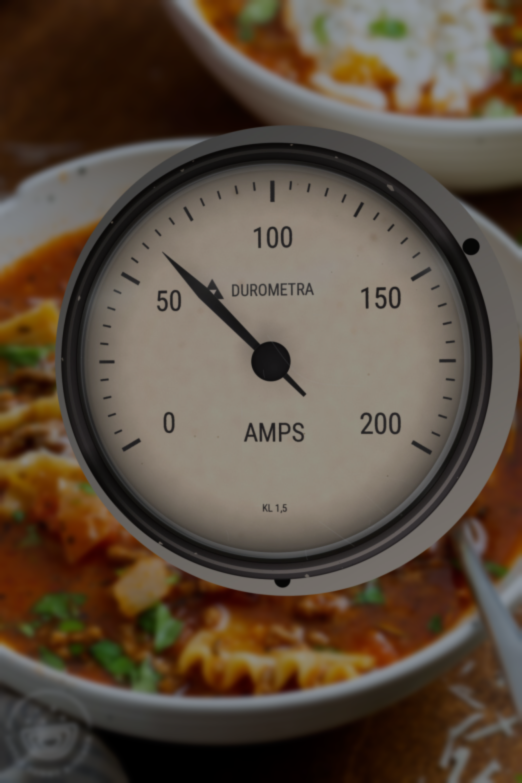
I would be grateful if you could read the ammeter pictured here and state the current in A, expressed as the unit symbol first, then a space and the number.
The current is A 62.5
